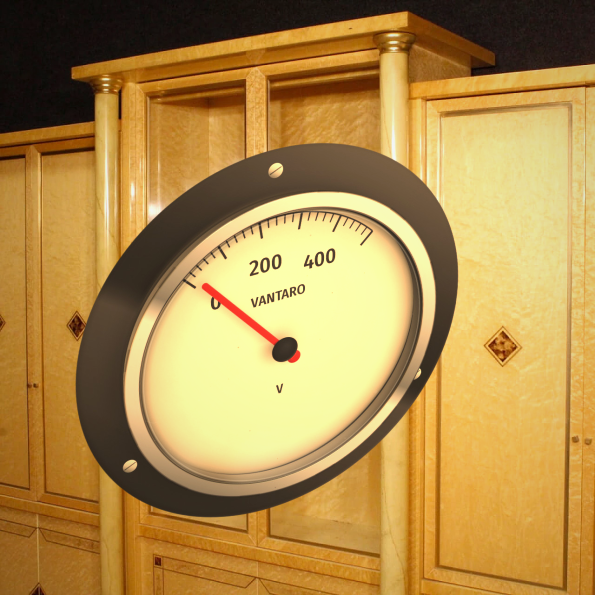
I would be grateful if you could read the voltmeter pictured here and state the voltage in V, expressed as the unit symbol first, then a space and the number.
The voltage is V 20
